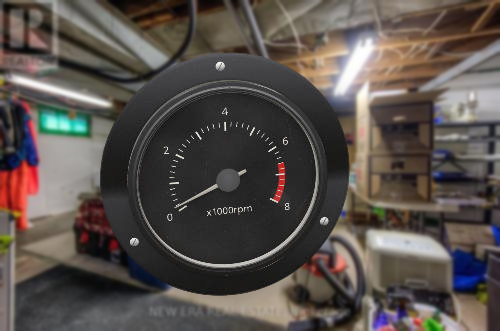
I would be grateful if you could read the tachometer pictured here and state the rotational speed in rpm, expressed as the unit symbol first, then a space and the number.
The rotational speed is rpm 200
